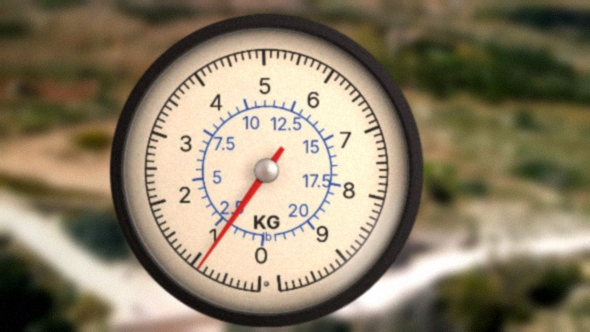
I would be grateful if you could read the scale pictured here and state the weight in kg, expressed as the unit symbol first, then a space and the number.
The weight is kg 0.9
